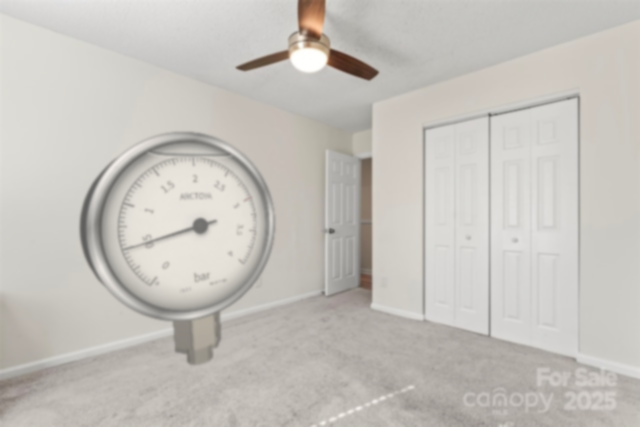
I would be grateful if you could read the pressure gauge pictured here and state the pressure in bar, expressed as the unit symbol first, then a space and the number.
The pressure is bar 0.5
